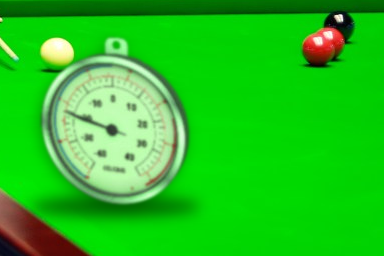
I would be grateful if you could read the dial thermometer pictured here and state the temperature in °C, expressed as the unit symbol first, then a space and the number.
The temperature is °C -20
